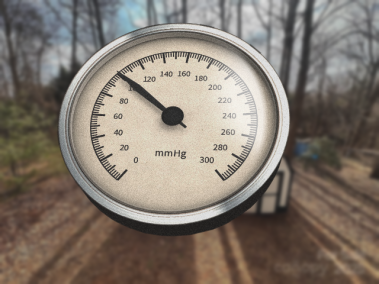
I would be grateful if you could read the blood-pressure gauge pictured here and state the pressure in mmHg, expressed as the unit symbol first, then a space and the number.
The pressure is mmHg 100
